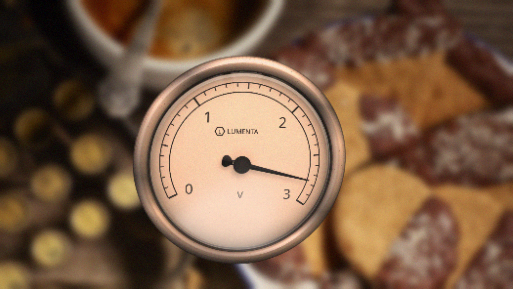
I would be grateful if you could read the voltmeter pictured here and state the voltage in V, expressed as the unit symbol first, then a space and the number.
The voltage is V 2.75
